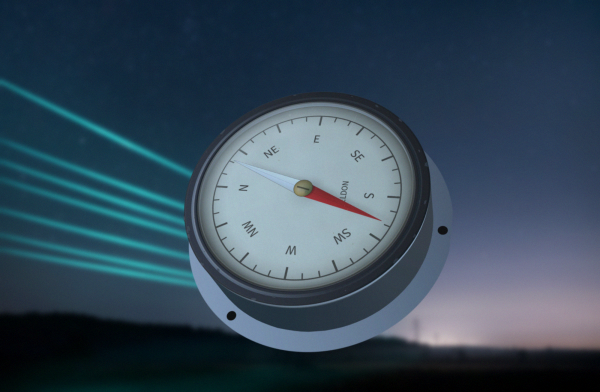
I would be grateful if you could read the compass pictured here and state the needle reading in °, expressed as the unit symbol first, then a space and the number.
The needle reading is ° 200
